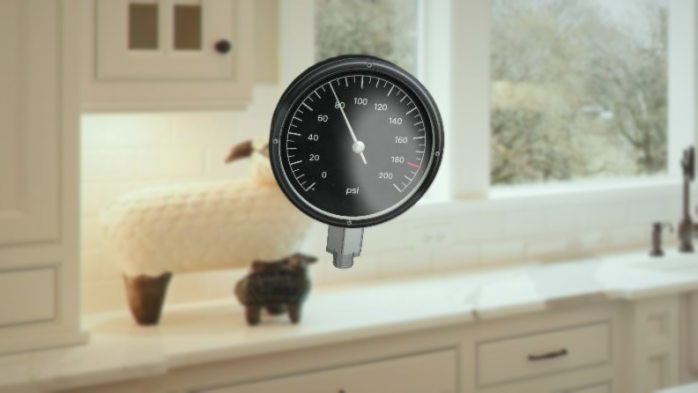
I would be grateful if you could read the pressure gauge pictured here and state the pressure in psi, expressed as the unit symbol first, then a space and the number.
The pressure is psi 80
